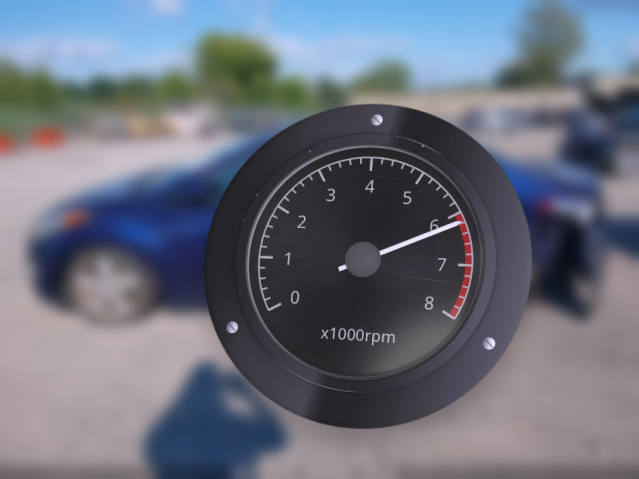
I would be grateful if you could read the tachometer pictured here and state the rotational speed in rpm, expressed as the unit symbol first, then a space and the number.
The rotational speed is rpm 6200
